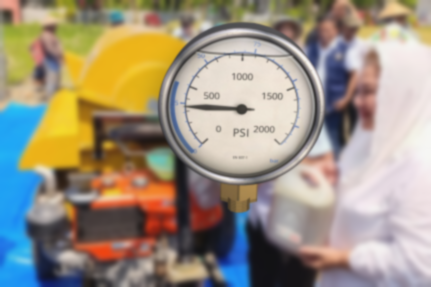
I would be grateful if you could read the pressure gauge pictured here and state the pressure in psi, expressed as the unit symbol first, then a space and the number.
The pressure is psi 350
